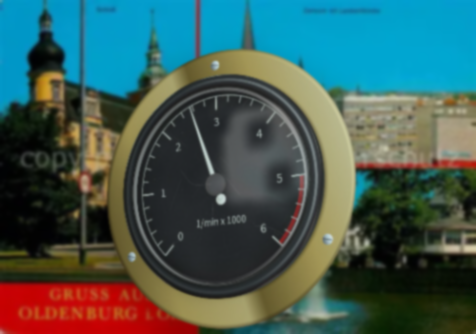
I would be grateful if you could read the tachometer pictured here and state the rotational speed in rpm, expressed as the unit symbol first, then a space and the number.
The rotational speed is rpm 2600
